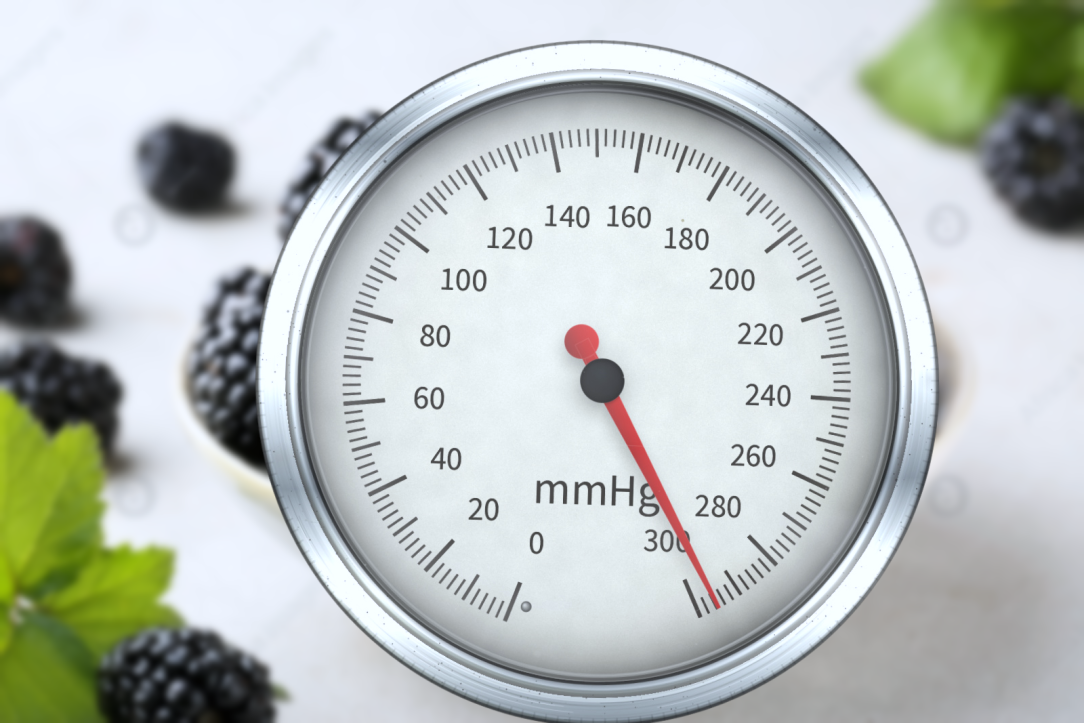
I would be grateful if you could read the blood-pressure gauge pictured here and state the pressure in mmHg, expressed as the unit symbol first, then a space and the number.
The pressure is mmHg 296
